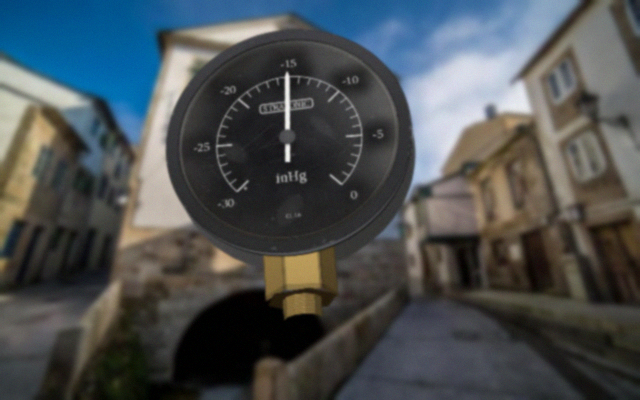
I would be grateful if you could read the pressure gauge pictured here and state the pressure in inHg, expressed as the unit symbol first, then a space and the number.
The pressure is inHg -15
